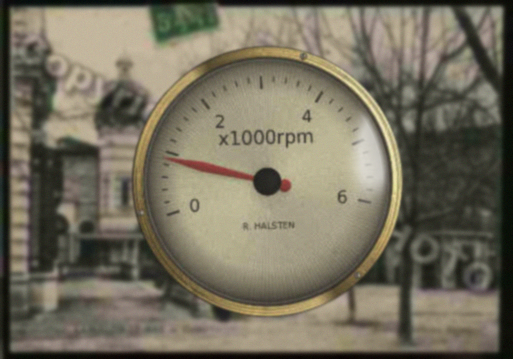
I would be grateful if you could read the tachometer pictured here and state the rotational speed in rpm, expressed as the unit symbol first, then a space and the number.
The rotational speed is rpm 900
